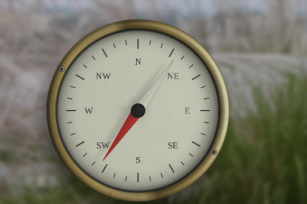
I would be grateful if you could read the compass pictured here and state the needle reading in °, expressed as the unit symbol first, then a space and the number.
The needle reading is ° 215
